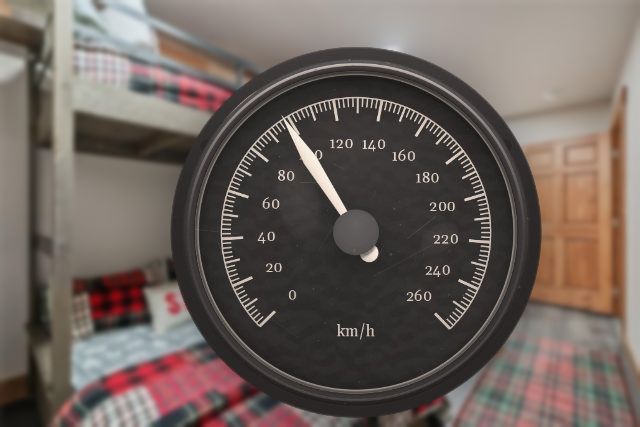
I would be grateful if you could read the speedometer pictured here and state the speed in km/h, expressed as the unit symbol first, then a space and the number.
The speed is km/h 98
